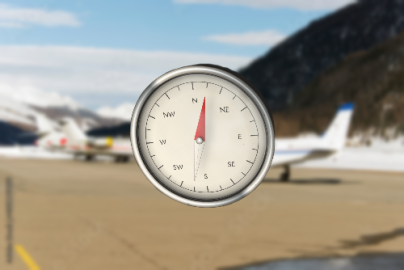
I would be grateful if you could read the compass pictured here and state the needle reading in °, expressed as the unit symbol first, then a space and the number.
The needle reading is ° 15
